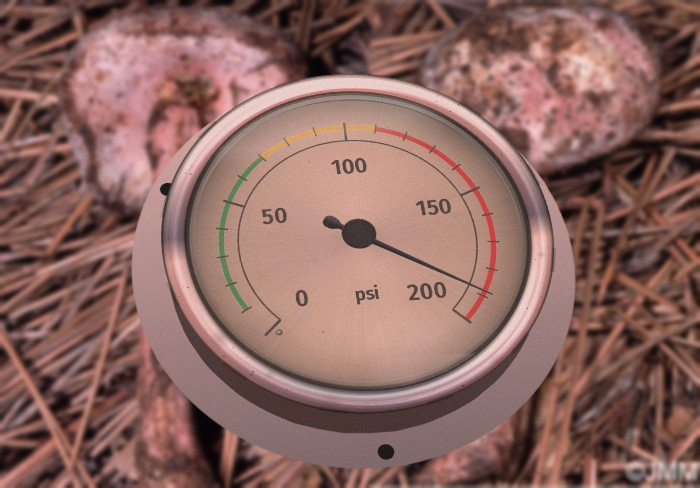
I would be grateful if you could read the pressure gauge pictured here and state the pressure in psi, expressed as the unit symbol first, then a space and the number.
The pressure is psi 190
